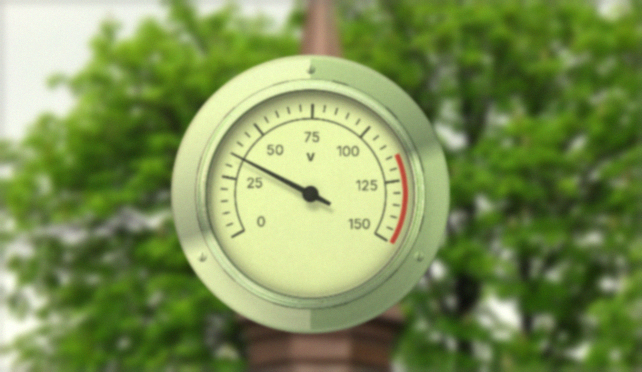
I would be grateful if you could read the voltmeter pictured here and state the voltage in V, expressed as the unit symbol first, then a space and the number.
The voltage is V 35
